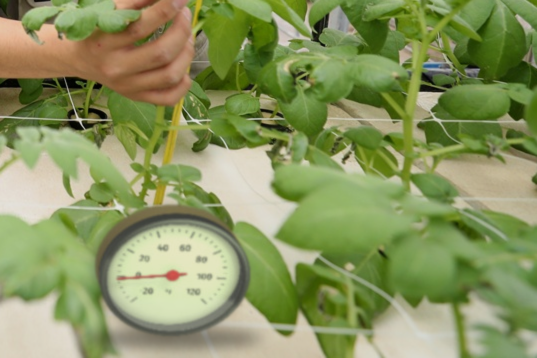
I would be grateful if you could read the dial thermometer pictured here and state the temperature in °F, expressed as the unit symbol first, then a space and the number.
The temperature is °F 0
